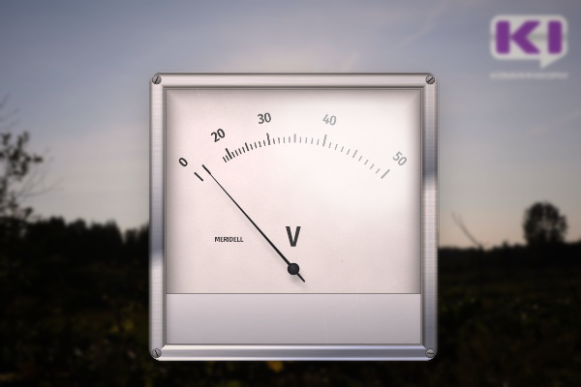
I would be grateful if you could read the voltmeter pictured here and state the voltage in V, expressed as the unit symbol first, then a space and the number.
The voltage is V 10
